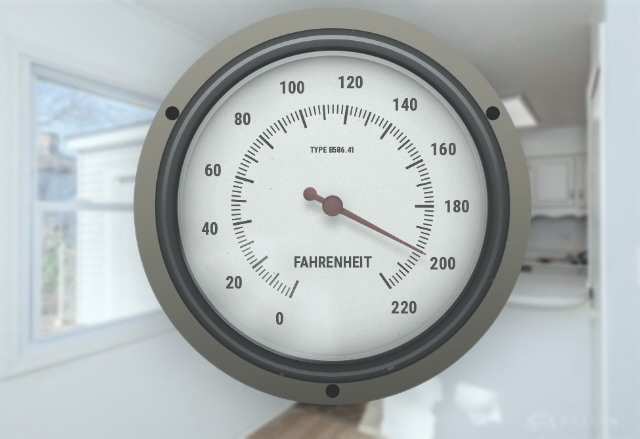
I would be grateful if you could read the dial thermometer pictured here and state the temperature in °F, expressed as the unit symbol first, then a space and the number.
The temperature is °F 200
